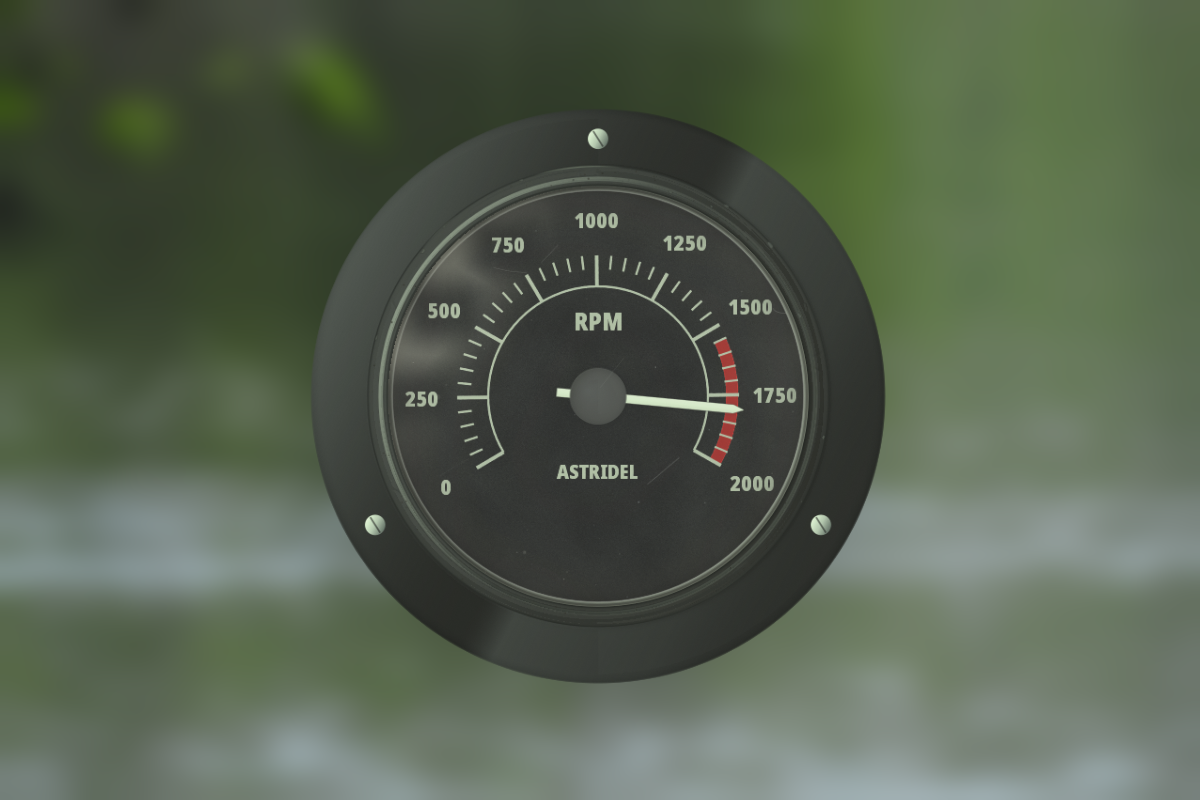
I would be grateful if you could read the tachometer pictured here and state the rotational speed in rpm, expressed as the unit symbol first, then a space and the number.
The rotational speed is rpm 1800
